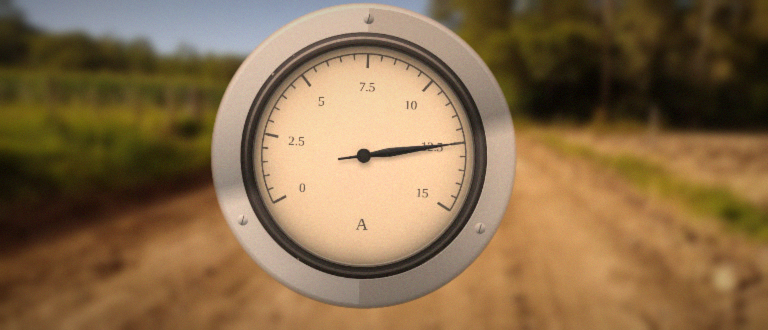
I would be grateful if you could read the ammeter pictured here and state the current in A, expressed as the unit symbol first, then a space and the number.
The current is A 12.5
